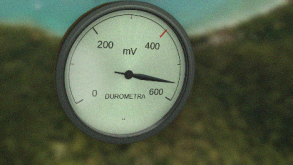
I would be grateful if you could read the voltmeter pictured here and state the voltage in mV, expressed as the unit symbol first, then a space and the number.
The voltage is mV 550
